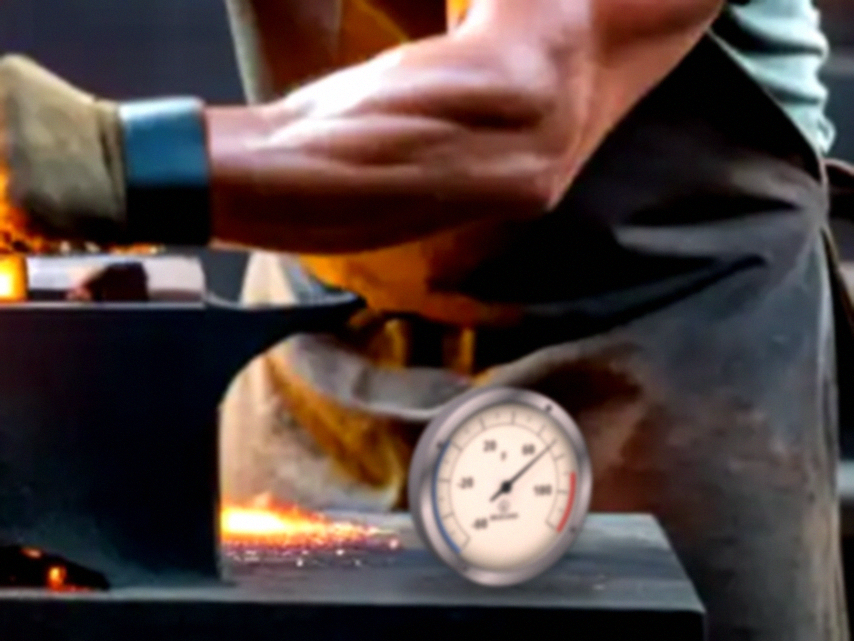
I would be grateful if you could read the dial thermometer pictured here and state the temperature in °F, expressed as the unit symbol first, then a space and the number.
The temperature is °F 70
